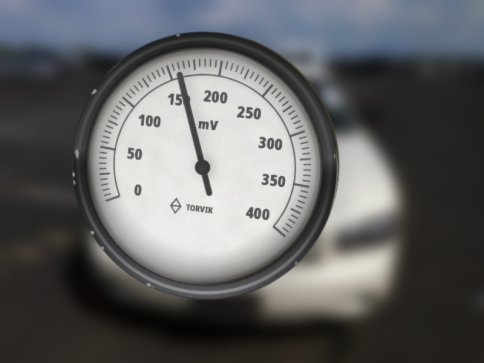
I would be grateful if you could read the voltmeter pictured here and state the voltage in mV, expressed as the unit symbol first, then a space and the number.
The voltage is mV 160
